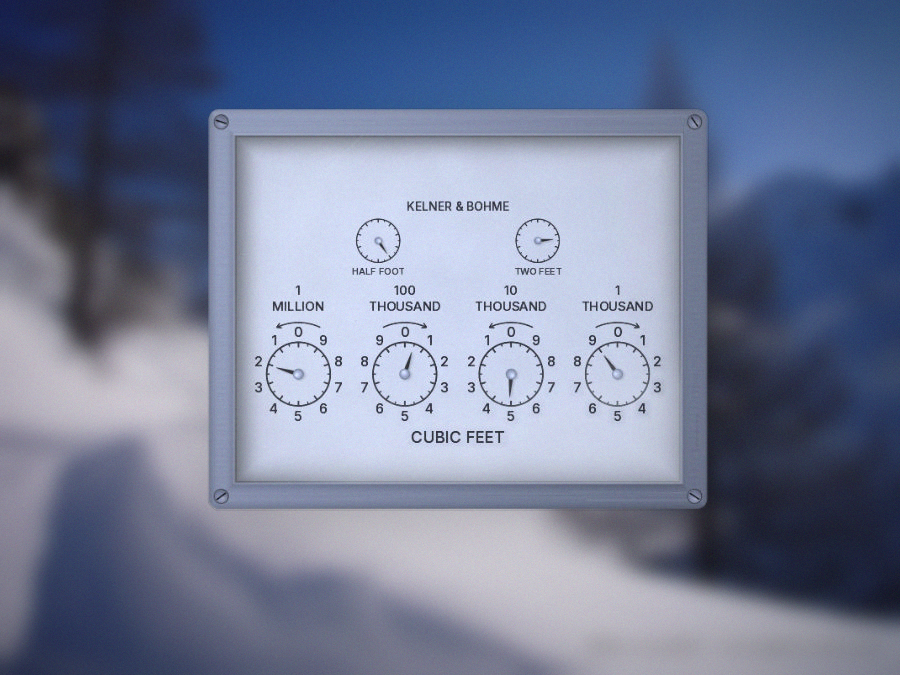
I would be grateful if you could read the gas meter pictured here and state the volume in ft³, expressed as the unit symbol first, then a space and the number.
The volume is ft³ 204900
